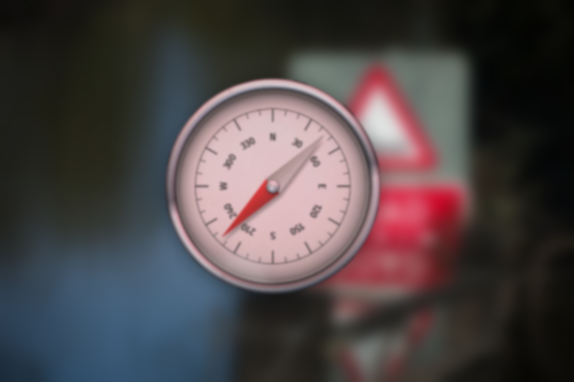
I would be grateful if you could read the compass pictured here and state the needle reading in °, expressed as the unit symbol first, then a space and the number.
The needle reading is ° 225
